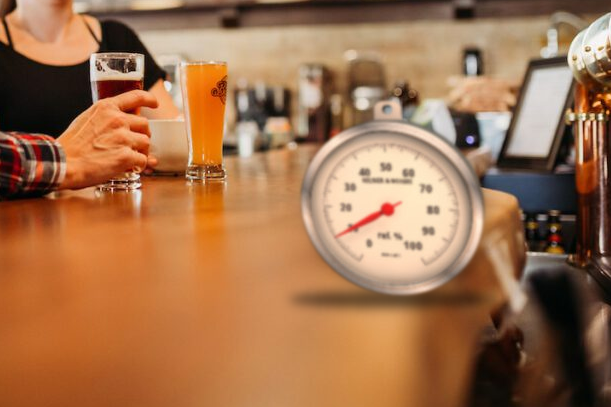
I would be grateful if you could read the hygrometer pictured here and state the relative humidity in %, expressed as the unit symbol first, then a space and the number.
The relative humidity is % 10
